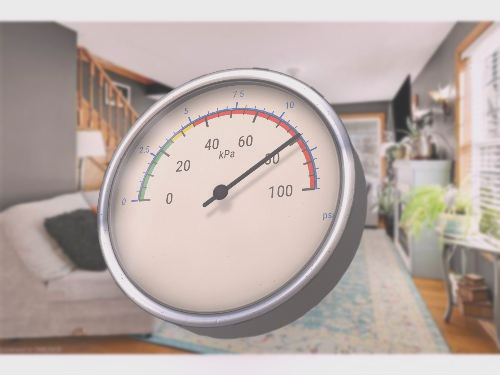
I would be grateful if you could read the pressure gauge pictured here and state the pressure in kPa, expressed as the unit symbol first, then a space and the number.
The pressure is kPa 80
